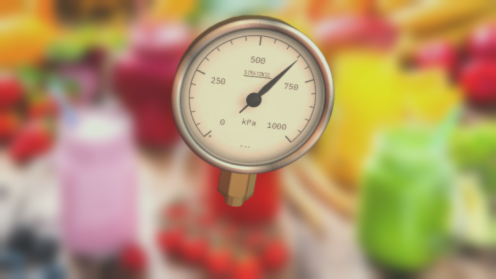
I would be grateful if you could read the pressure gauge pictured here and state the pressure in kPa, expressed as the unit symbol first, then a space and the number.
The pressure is kPa 650
